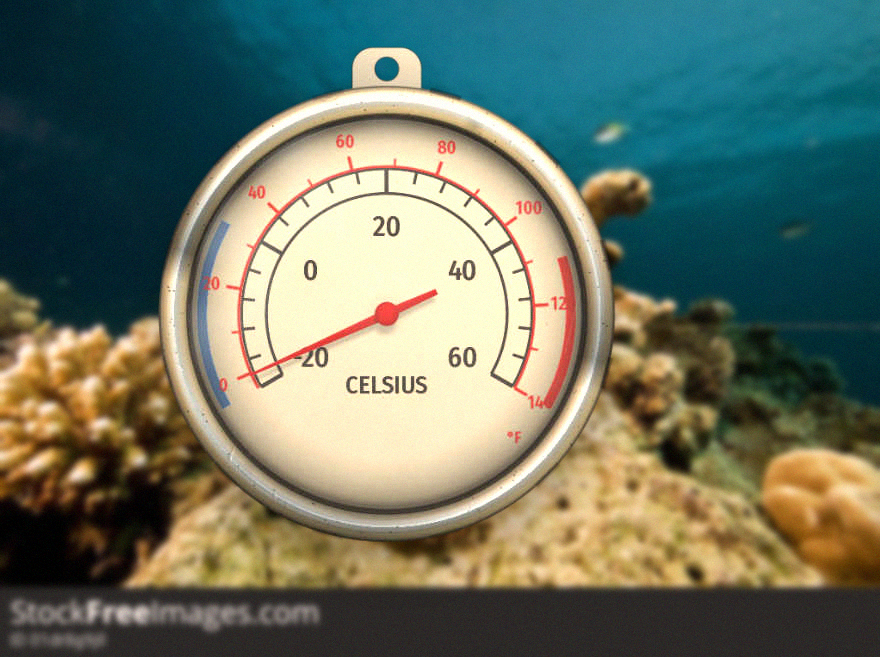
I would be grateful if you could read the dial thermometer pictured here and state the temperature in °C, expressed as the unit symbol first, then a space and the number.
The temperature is °C -18
